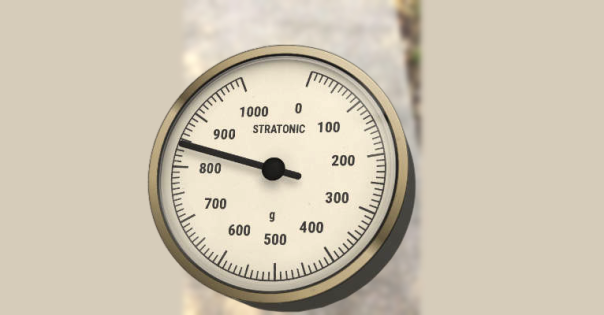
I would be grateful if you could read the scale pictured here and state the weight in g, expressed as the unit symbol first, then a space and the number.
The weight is g 840
